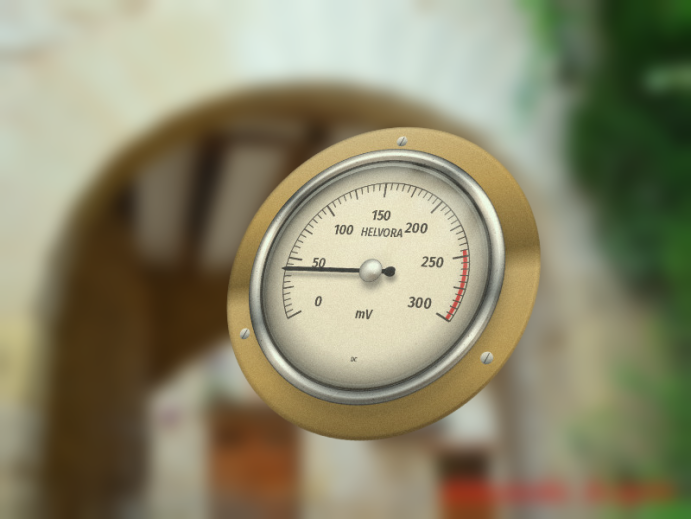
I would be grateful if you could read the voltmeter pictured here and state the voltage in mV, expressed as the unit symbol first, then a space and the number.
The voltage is mV 40
